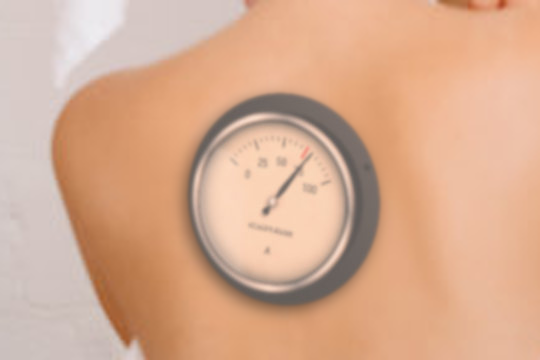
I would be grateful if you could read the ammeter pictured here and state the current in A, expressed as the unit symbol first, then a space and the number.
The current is A 75
